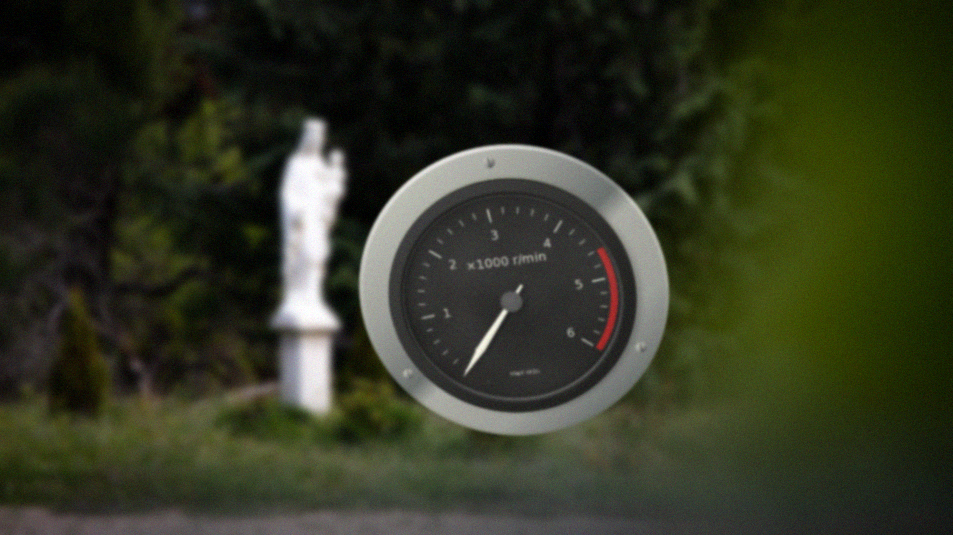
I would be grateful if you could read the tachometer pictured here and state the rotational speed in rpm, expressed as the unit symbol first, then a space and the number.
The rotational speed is rpm 0
